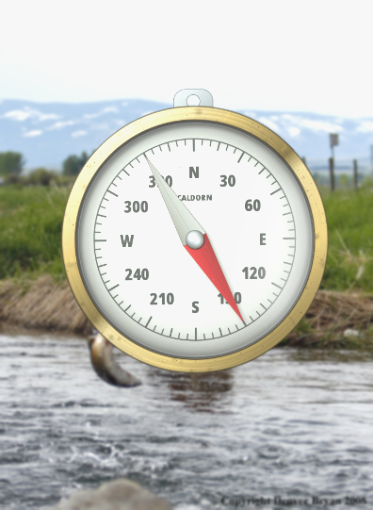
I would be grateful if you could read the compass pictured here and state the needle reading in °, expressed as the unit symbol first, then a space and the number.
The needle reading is ° 150
